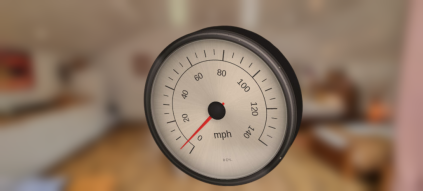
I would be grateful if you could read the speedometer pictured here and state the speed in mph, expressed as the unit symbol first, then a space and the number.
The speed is mph 5
